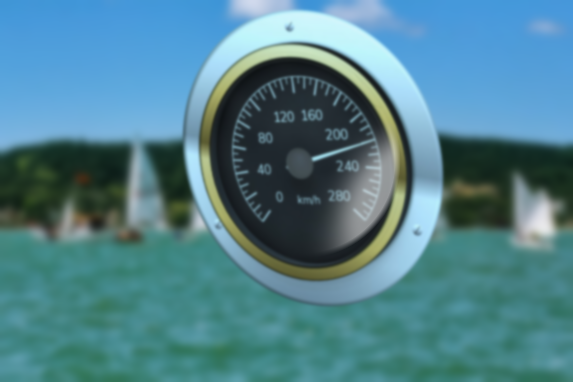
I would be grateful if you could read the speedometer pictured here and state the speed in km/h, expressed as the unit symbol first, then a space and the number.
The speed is km/h 220
